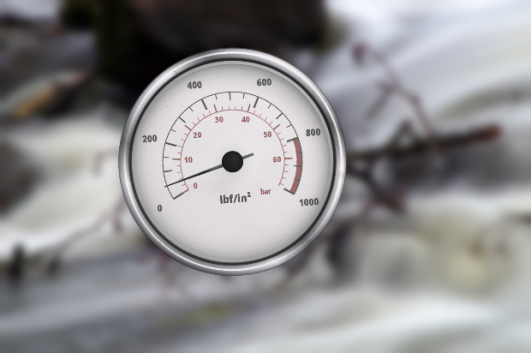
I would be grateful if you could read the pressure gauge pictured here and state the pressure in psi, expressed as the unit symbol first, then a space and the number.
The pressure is psi 50
